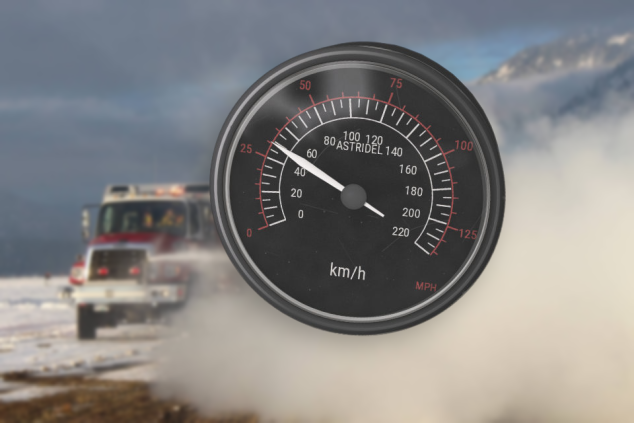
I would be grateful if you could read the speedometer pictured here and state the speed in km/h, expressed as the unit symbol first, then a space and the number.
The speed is km/h 50
